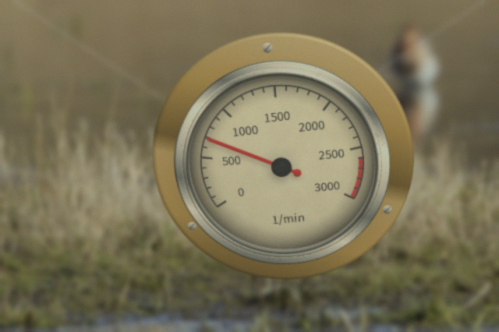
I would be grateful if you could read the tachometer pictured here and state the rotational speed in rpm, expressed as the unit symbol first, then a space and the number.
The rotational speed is rpm 700
